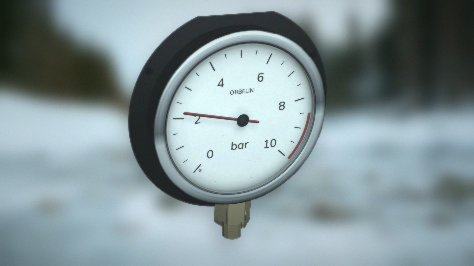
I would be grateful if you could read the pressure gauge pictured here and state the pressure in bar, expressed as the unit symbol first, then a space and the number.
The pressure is bar 2.25
